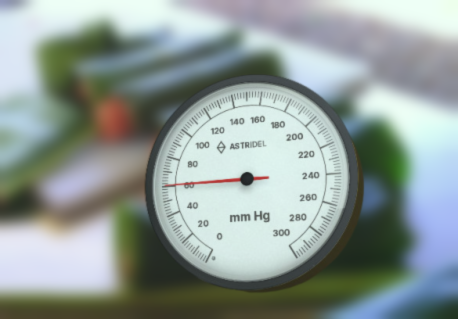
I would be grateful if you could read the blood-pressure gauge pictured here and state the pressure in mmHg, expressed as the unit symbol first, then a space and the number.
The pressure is mmHg 60
